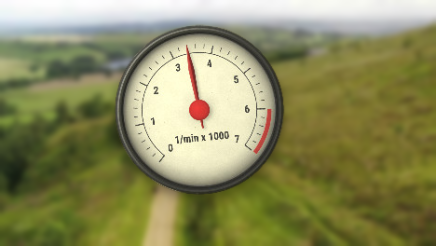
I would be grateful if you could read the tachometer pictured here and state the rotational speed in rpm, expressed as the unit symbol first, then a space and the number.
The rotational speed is rpm 3400
